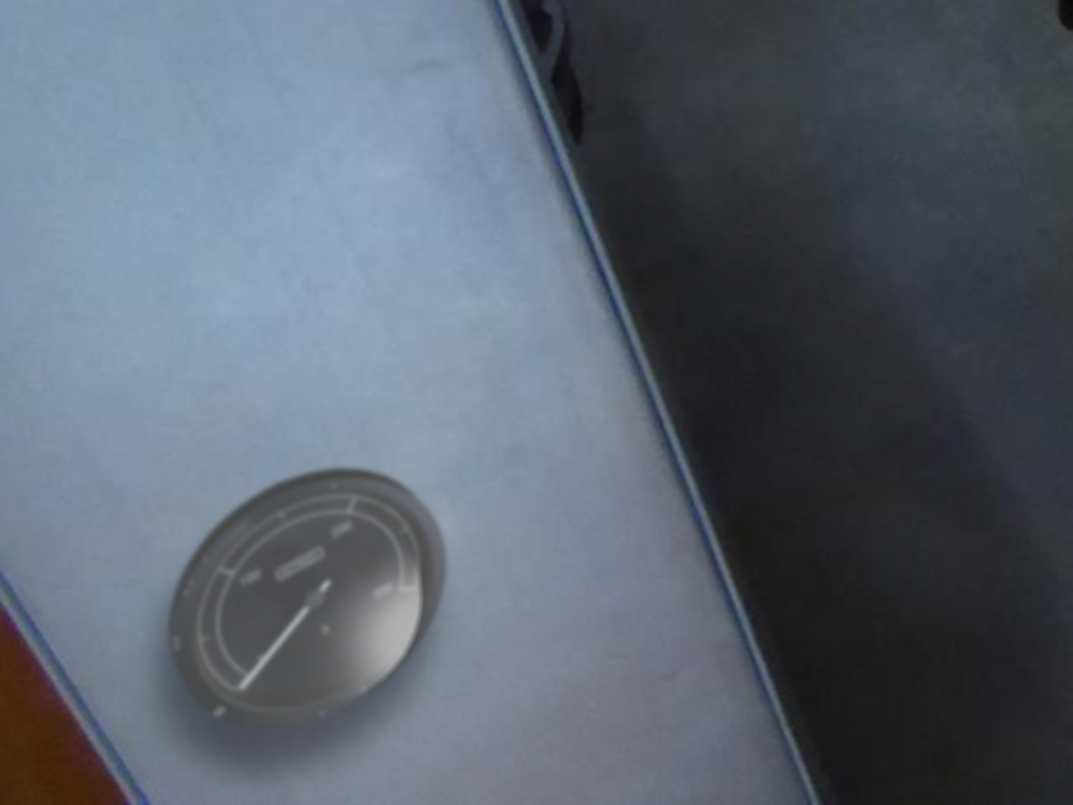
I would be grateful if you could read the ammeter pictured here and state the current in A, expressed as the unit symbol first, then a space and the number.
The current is A 0
